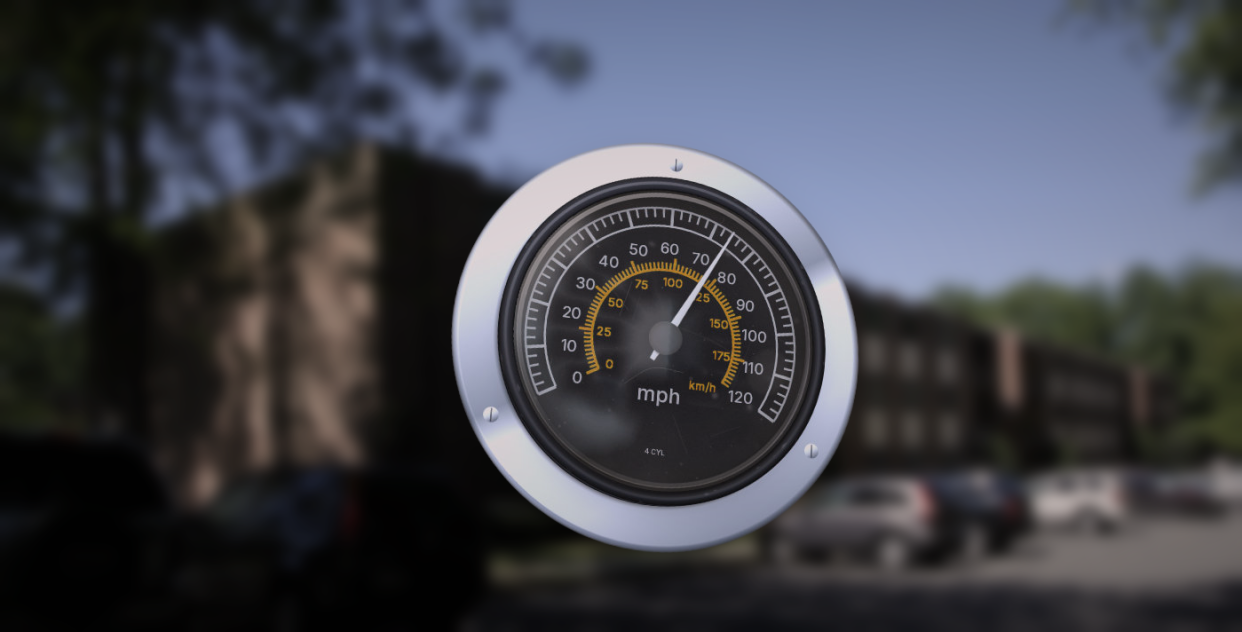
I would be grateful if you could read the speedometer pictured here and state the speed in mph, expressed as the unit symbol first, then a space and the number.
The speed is mph 74
